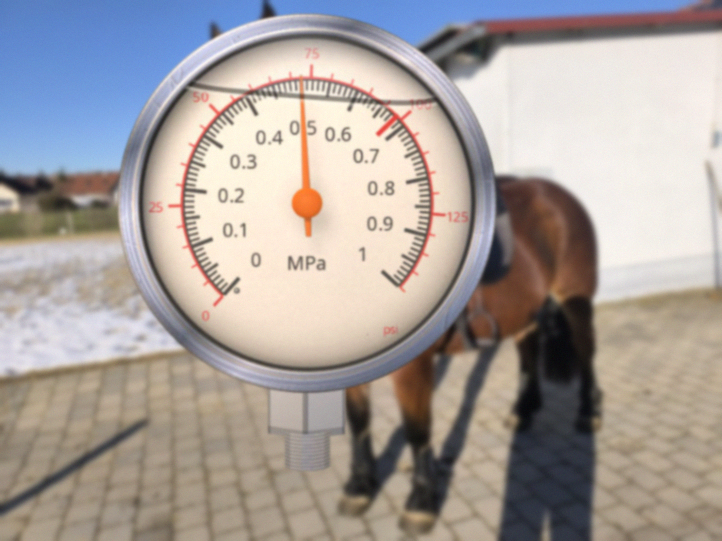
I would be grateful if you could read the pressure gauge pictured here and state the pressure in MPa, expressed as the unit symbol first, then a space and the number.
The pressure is MPa 0.5
